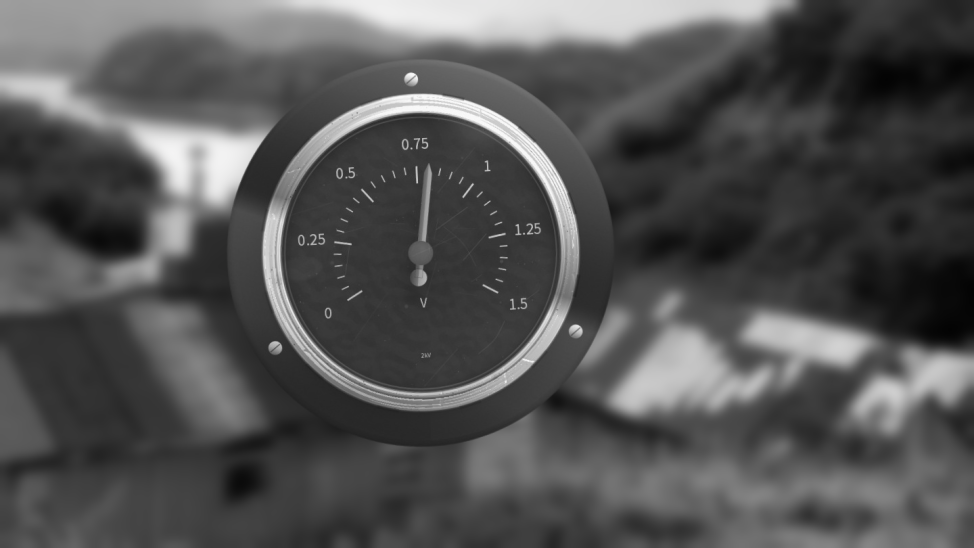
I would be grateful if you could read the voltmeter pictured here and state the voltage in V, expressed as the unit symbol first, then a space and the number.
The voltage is V 0.8
